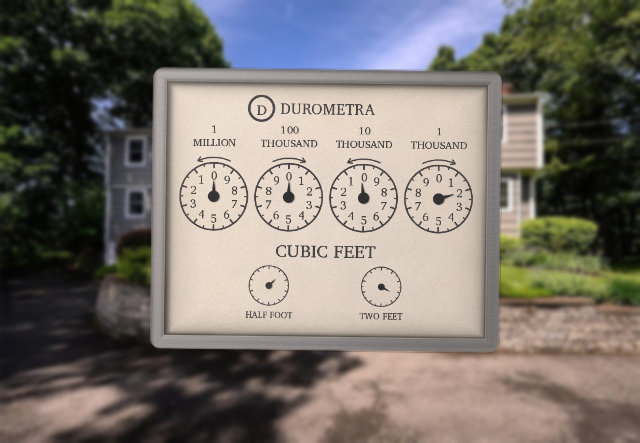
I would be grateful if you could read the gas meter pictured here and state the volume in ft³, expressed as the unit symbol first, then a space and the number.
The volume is ft³ 200
